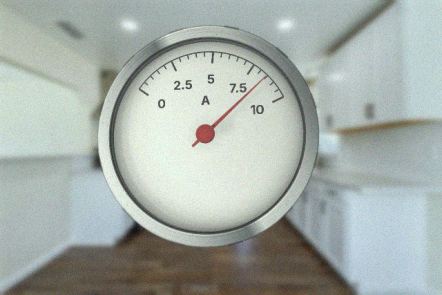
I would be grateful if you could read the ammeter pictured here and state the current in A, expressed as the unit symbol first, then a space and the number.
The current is A 8.5
